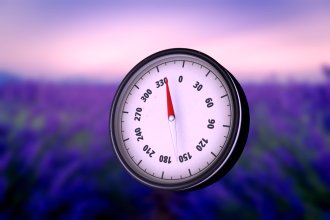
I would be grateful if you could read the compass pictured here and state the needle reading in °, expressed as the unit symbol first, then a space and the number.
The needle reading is ° 340
